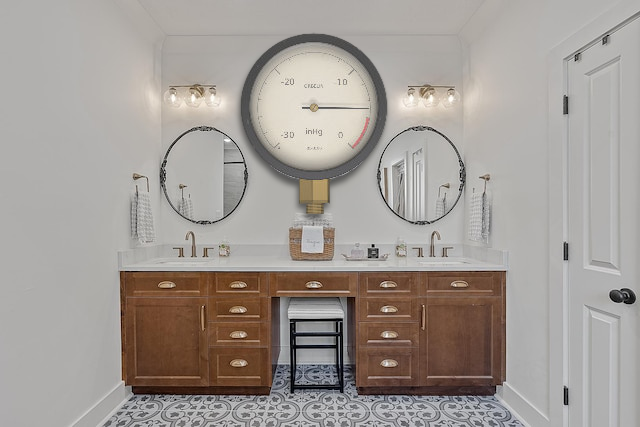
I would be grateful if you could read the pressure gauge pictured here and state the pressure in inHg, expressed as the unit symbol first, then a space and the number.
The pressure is inHg -5
